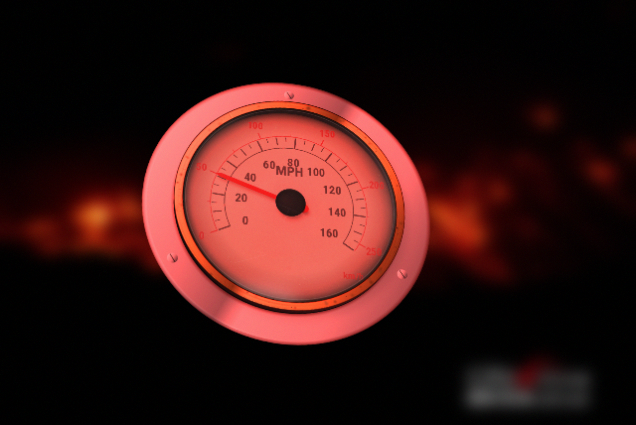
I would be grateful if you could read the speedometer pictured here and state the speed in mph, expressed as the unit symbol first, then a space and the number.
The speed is mph 30
